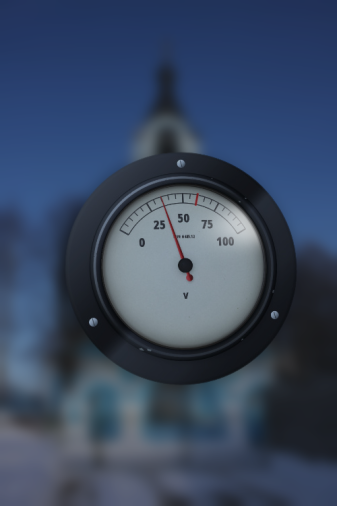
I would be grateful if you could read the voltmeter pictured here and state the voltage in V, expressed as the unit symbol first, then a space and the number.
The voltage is V 35
